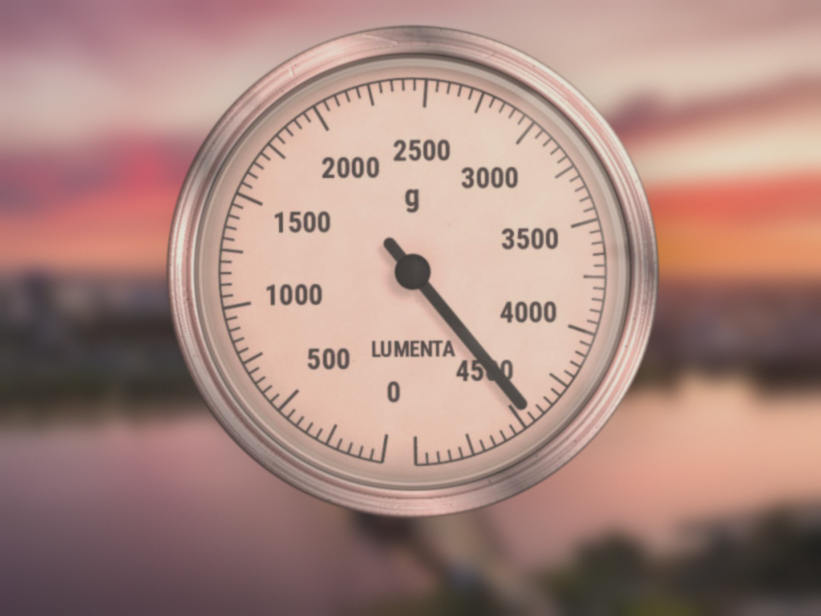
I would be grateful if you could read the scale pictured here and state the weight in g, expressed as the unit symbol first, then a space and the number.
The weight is g 4450
